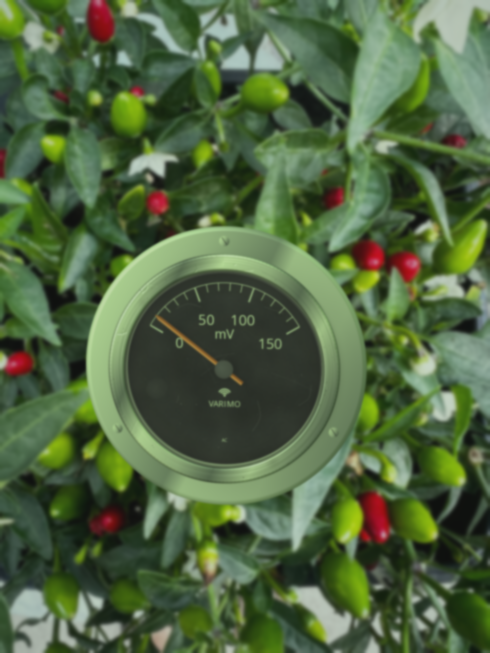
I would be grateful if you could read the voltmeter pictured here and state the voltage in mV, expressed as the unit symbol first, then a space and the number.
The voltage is mV 10
